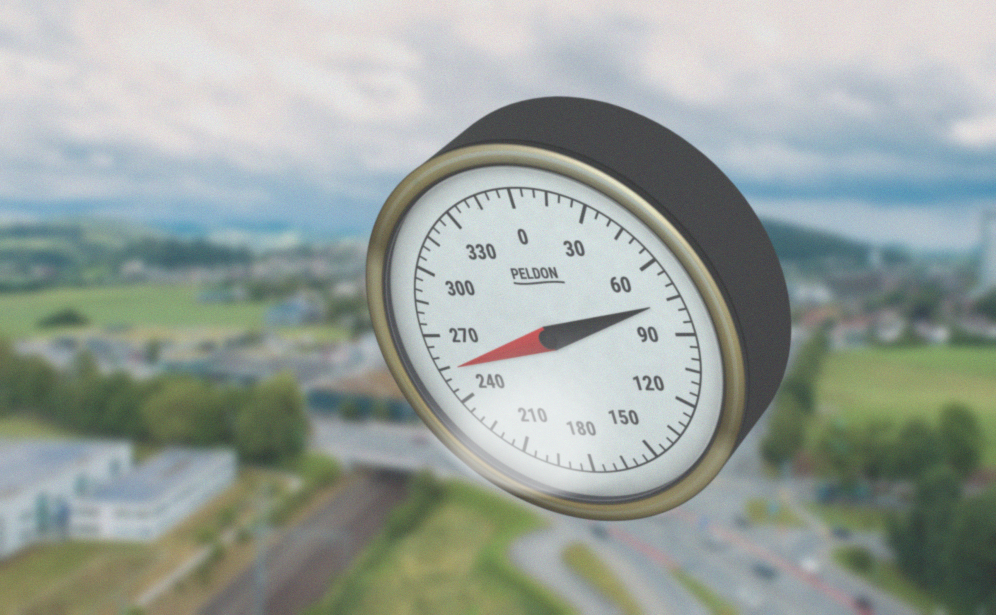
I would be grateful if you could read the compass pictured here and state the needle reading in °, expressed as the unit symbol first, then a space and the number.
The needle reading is ° 255
